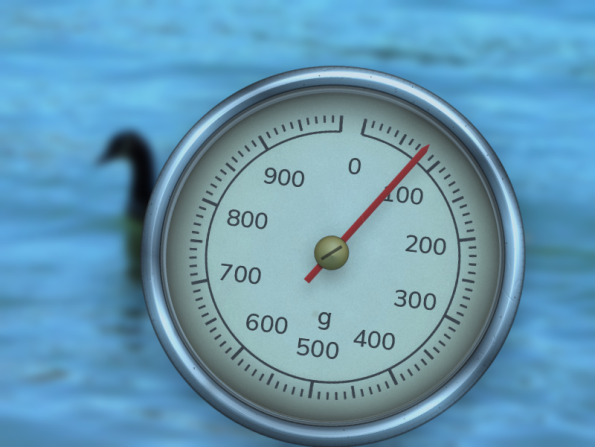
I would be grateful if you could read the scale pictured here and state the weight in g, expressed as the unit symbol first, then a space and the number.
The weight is g 80
